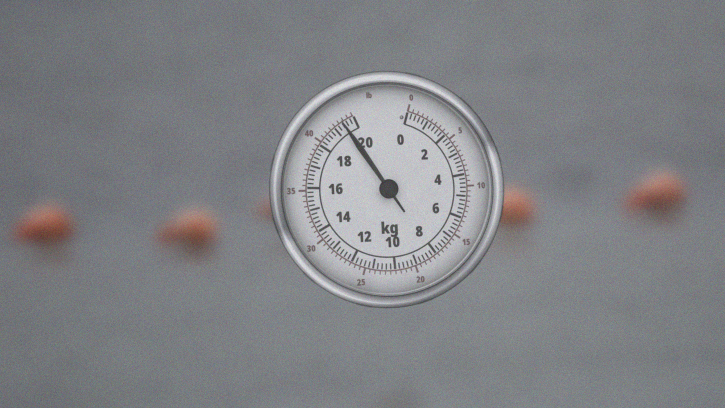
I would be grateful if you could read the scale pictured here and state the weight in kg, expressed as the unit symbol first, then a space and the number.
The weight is kg 19.4
